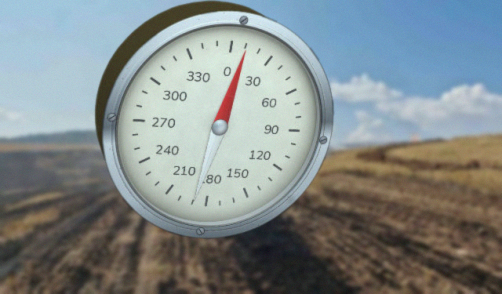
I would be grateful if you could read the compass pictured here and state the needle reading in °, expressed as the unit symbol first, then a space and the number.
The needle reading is ° 10
